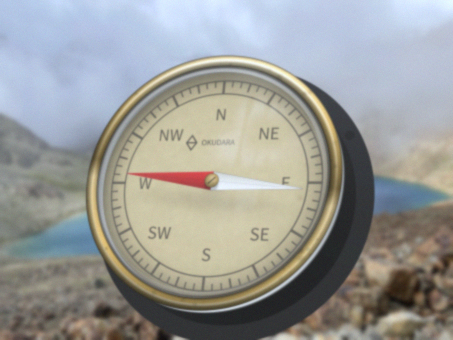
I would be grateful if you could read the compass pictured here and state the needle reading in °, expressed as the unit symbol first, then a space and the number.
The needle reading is ° 275
